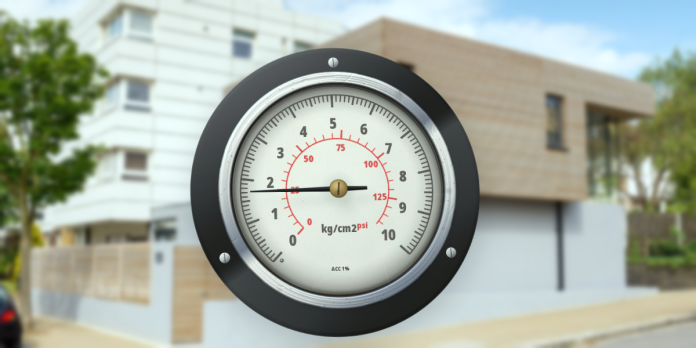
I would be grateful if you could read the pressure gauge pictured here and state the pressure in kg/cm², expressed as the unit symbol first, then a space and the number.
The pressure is kg/cm² 1.7
